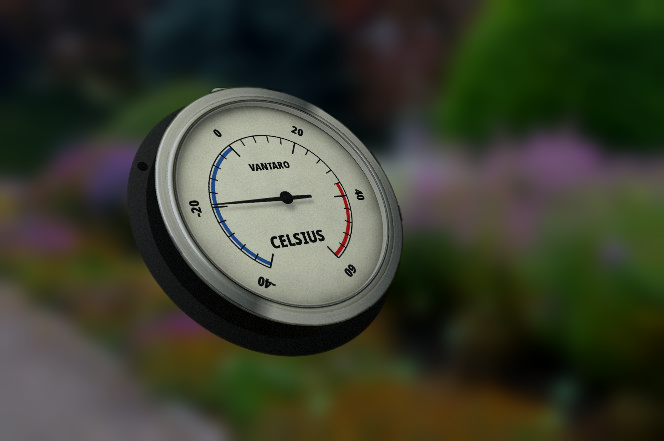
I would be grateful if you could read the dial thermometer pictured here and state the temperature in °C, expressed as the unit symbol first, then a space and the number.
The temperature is °C -20
